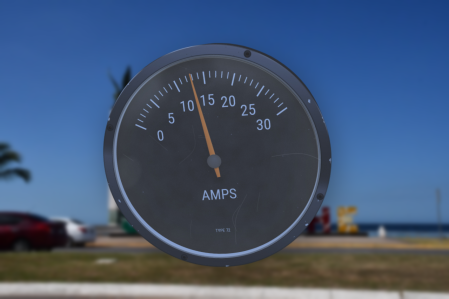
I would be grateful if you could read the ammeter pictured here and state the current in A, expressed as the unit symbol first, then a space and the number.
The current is A 13
